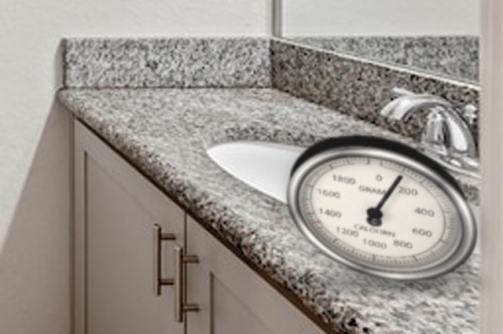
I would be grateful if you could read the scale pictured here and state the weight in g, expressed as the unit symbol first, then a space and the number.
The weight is g 100
